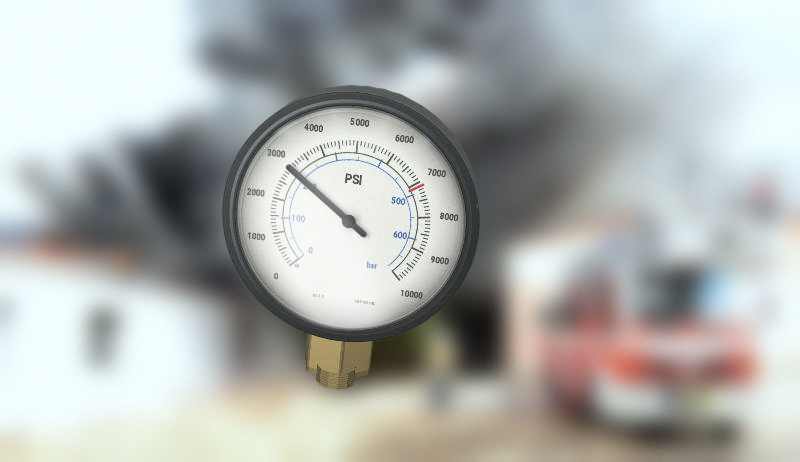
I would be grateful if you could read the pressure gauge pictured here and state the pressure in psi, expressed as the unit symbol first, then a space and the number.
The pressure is psi 3000
